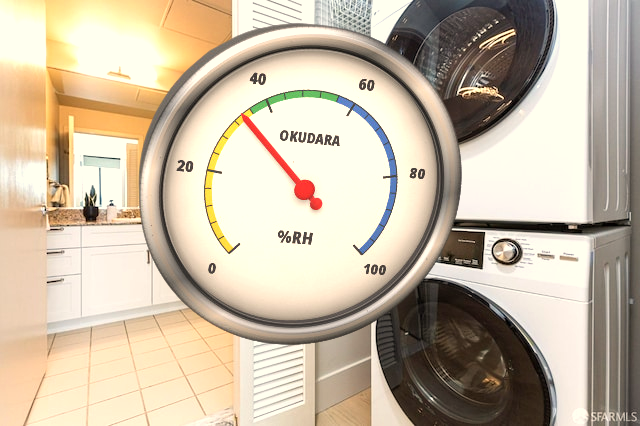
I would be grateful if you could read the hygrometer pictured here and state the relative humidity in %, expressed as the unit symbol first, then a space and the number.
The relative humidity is % 34
